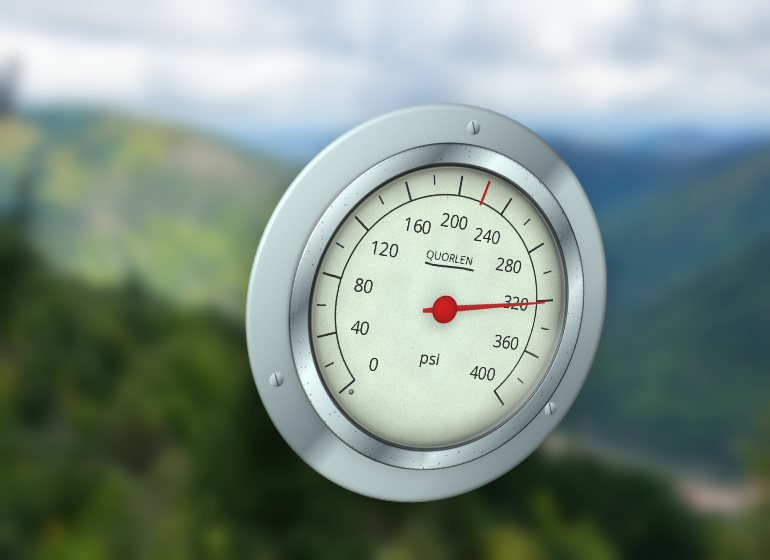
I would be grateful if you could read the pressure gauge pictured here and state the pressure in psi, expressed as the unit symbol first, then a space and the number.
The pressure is psi 320
